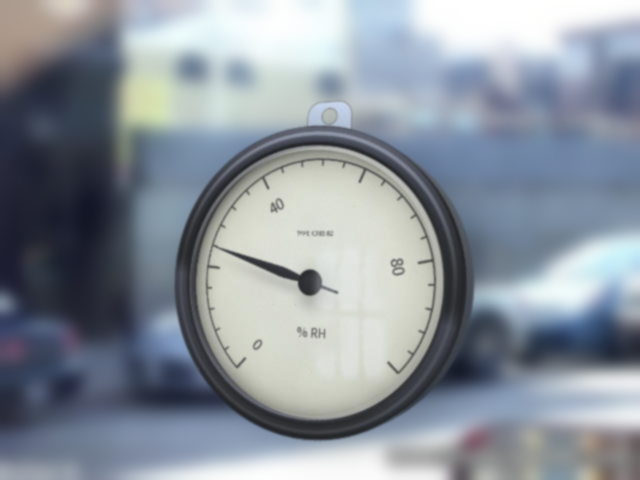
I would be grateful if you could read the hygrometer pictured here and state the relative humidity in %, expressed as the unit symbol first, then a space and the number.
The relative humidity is % 24
